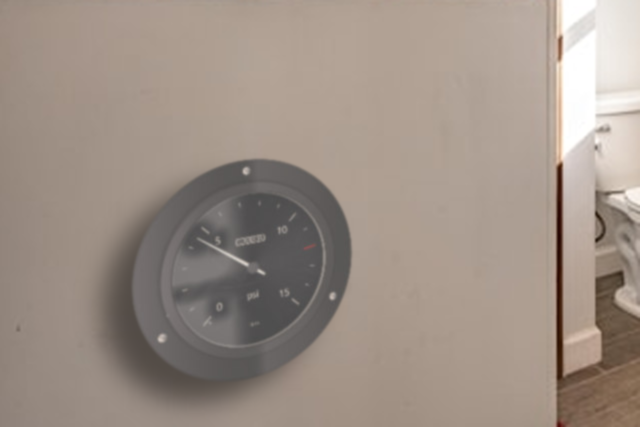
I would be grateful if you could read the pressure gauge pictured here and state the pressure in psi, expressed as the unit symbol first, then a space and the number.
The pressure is psi 4.5
